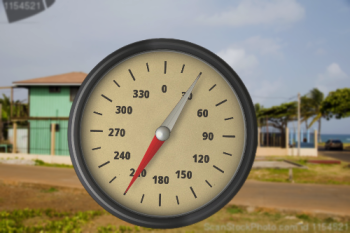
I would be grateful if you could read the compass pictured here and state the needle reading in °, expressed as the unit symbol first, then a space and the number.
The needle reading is ° 210
